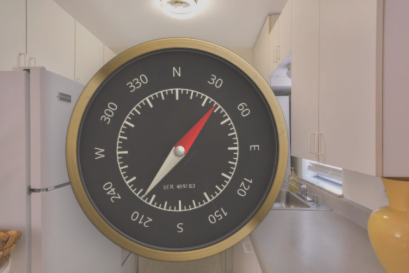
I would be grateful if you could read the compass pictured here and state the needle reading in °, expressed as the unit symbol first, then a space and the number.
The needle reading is ° 40
